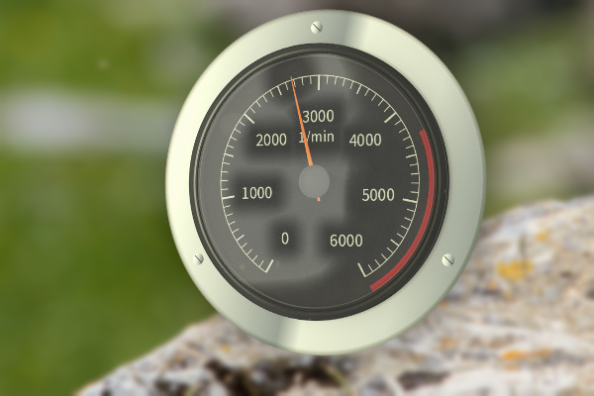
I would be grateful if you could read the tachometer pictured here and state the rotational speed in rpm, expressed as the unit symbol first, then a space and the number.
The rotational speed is rpm 2700
